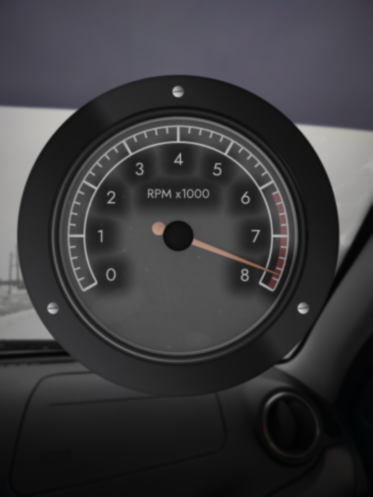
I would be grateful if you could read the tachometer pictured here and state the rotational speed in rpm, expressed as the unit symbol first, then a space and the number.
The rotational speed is rpm 7700
